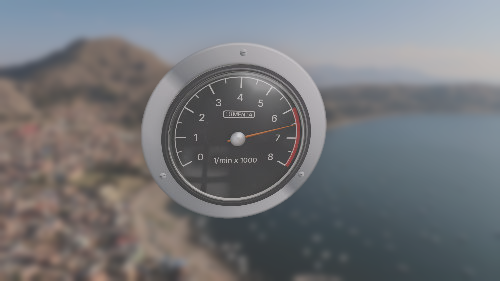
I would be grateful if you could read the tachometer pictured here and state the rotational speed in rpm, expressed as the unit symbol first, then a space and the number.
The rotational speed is rpm 6500
